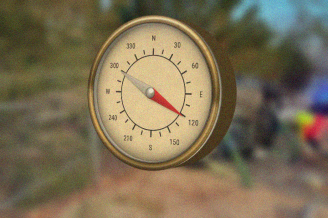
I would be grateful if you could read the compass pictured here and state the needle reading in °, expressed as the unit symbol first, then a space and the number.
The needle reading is ° 120
